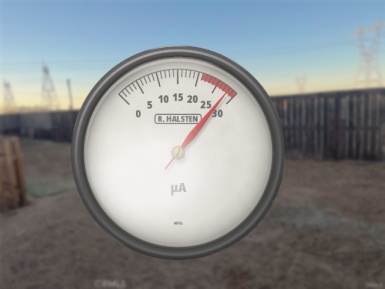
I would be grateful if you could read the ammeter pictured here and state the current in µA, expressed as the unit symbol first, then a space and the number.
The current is µA 28
